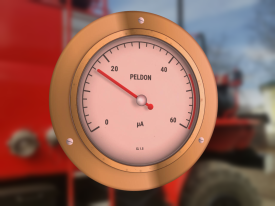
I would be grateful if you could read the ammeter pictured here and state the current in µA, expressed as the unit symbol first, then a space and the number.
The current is µA 16
